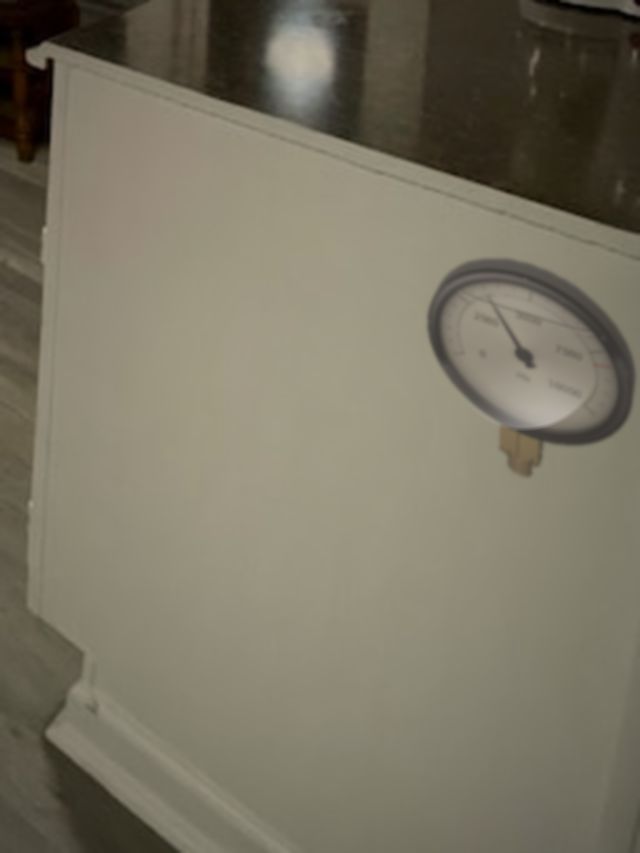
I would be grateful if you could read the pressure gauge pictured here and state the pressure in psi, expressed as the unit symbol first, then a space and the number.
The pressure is psi 3500
